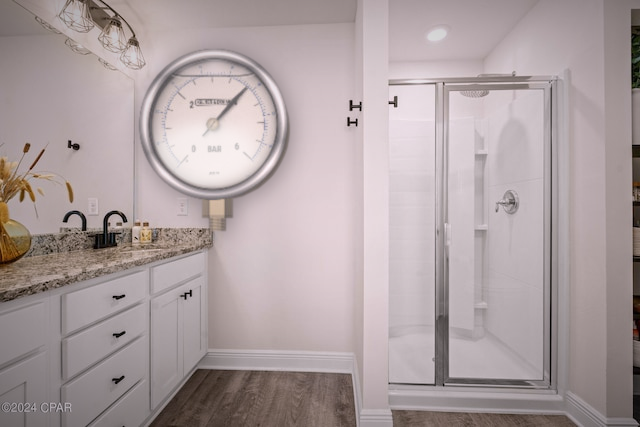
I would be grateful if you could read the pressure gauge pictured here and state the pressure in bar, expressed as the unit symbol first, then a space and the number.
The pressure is bar 4
